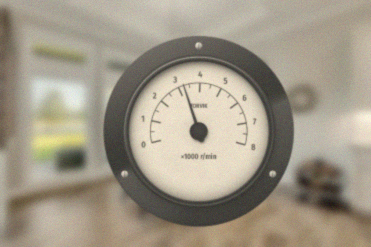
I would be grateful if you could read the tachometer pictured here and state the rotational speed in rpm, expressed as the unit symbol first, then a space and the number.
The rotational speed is rpm 3250
